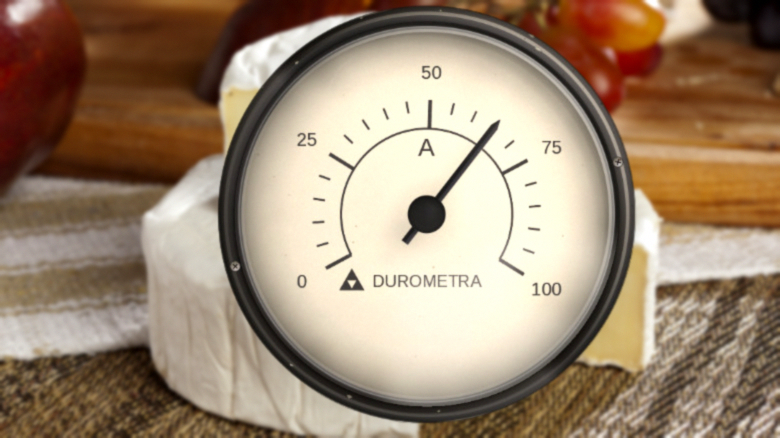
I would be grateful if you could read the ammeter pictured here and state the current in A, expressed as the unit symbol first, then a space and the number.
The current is A 65
